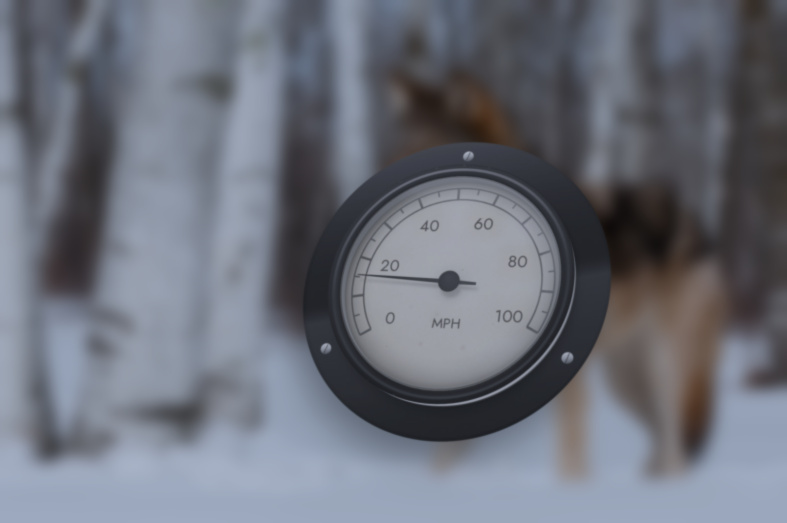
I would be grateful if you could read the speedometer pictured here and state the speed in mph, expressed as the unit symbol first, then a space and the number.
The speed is mph 15
